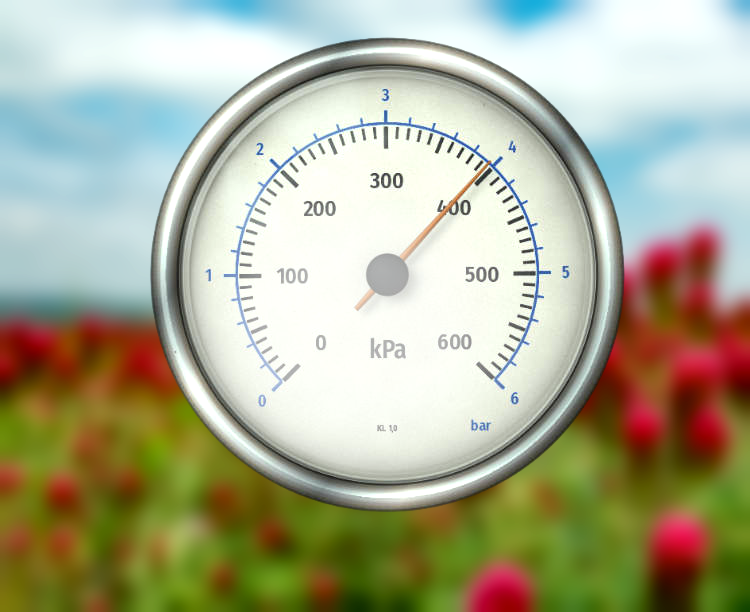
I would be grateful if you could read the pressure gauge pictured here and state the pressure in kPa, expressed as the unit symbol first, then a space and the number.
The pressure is kPa 395
